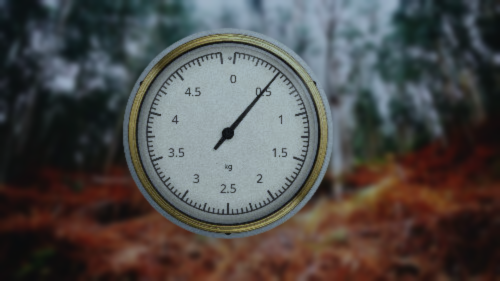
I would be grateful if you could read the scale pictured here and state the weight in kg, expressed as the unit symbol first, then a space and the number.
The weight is kg 0.5
